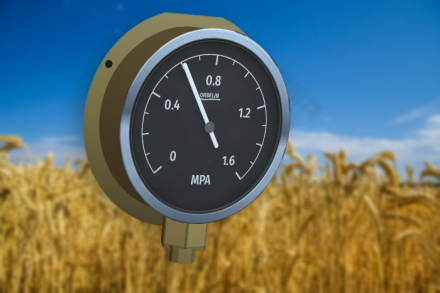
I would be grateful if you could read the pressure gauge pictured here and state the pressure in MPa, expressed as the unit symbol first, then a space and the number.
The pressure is MPa 0.6
